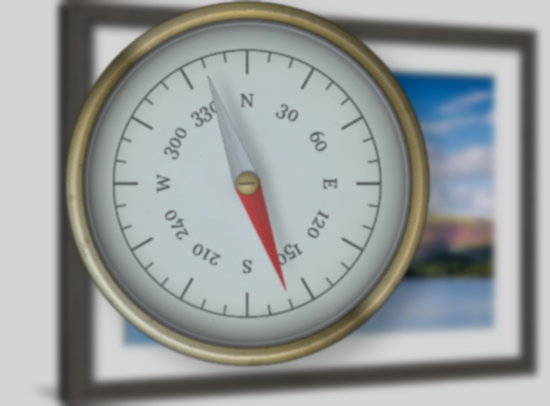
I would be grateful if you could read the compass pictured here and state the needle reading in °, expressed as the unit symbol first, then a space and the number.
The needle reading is ° 160
